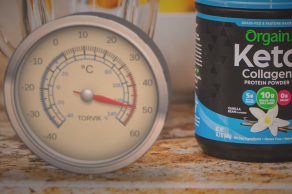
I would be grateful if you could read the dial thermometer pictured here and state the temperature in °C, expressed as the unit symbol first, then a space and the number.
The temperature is °C 50
